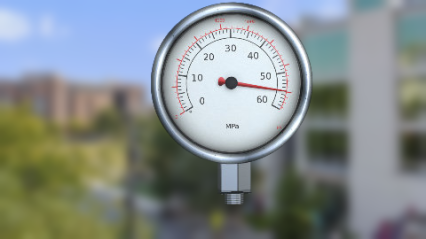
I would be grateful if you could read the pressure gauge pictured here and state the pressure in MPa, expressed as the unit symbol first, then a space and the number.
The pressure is MPa 55
